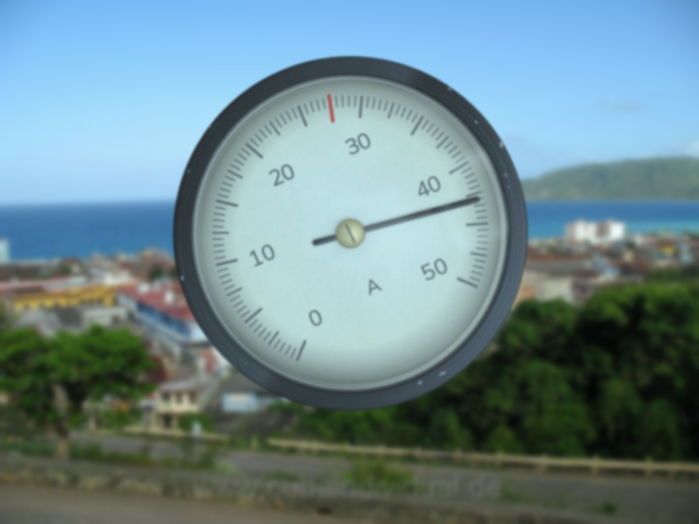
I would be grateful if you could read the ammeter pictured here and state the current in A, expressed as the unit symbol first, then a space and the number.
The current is A 43
